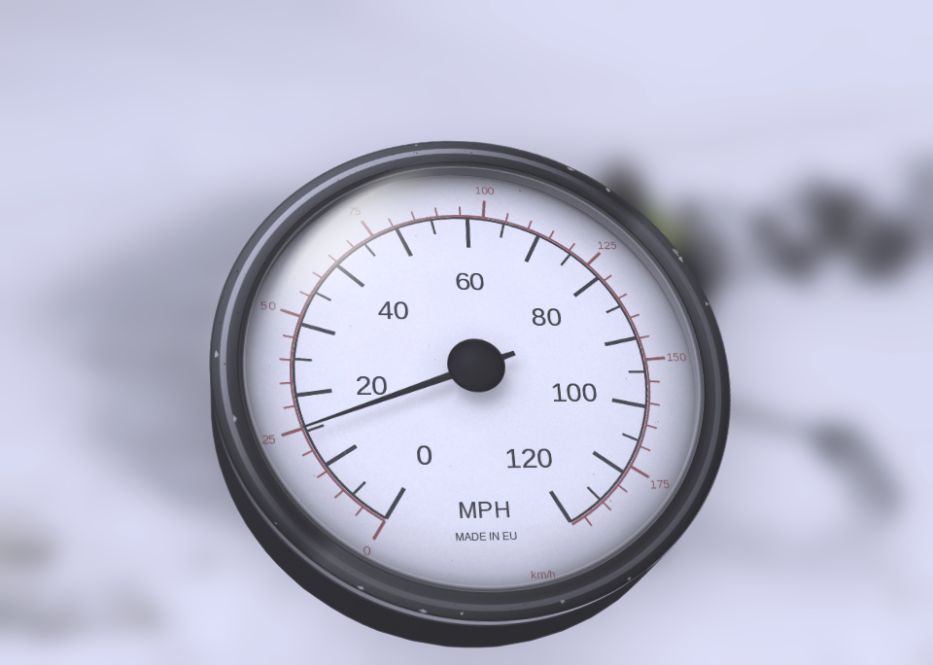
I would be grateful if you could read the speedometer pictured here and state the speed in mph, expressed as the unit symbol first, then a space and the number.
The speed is mph 15
